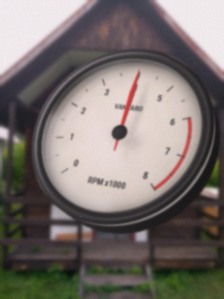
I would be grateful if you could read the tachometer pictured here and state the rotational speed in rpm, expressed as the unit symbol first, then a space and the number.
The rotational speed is rpm 4000
